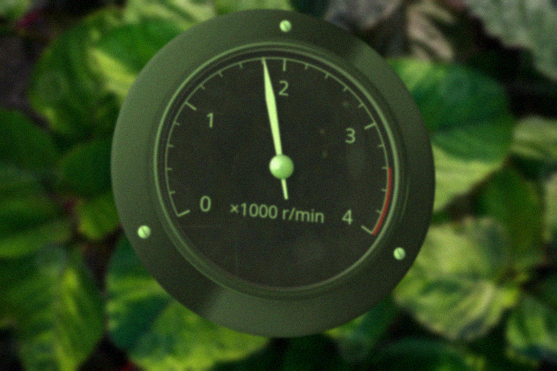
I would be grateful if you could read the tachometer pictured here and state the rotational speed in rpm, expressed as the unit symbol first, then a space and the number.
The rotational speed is rpm 1800
